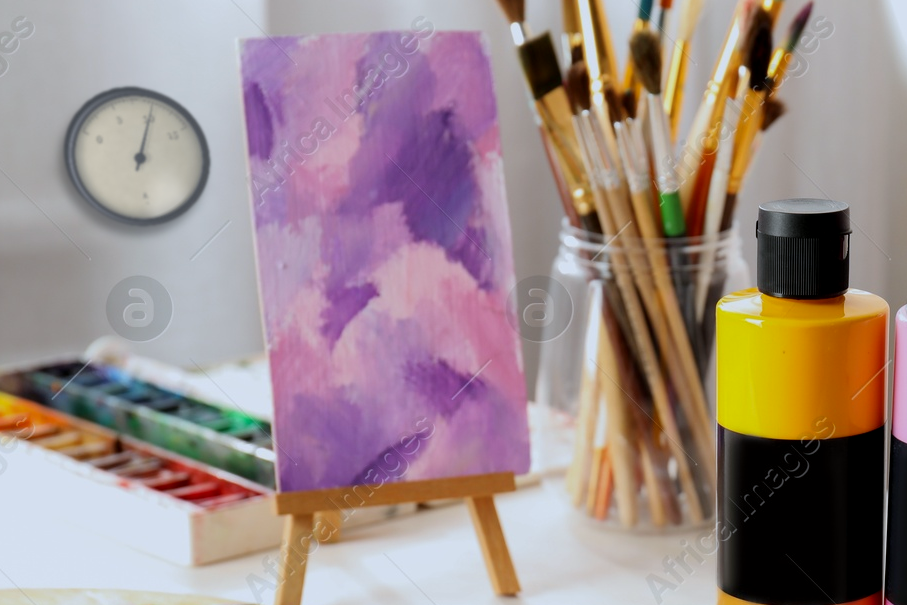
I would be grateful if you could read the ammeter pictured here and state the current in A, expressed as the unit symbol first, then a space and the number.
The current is A 10
